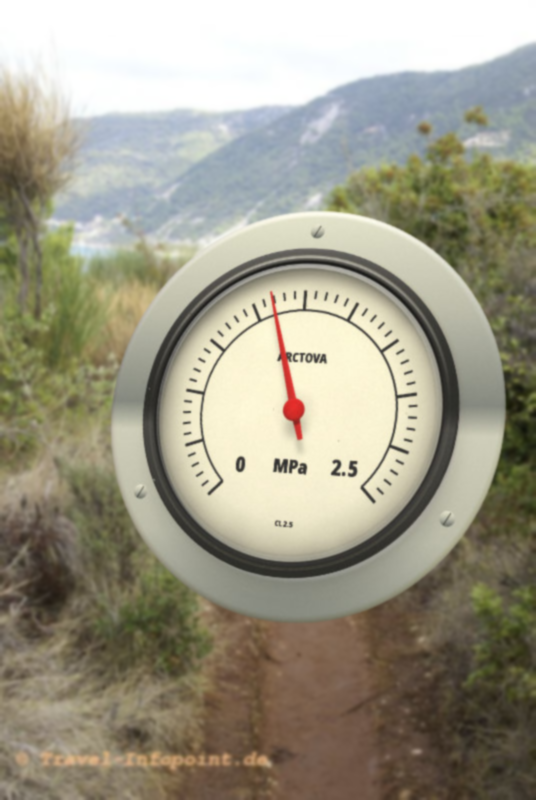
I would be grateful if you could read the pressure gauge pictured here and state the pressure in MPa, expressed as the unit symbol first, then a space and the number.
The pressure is MPa 1.1
